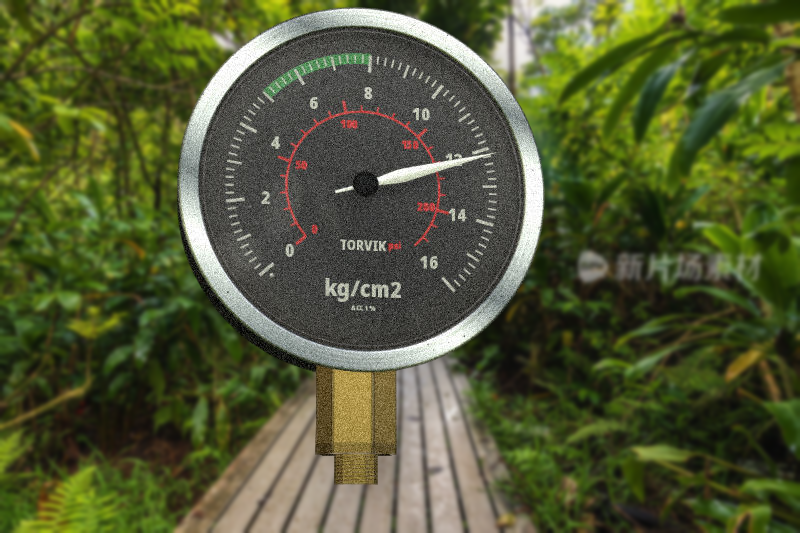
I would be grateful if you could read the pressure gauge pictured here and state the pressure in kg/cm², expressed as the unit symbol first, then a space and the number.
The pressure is kg/cm² 12.2
